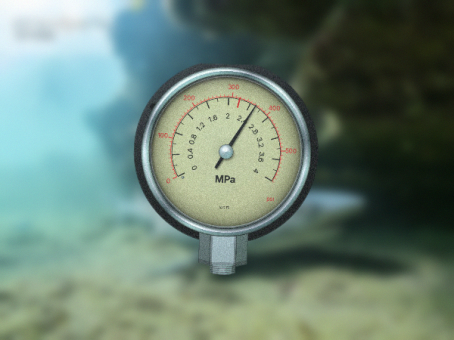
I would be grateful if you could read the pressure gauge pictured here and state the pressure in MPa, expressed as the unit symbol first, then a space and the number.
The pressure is MPa 2.5
